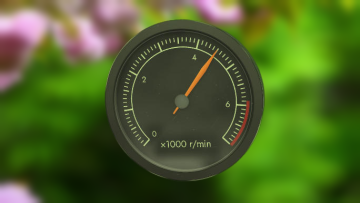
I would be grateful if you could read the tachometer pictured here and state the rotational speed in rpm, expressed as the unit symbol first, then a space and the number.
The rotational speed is rpm 4500
